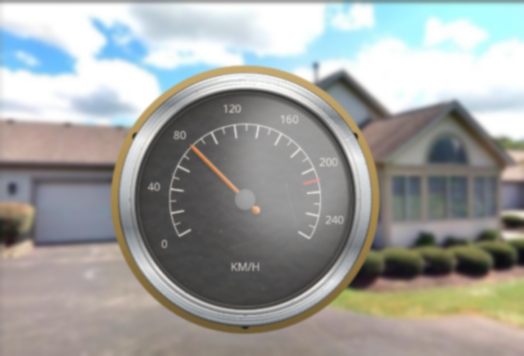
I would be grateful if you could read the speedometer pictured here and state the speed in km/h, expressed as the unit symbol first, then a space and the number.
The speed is km/h 80
